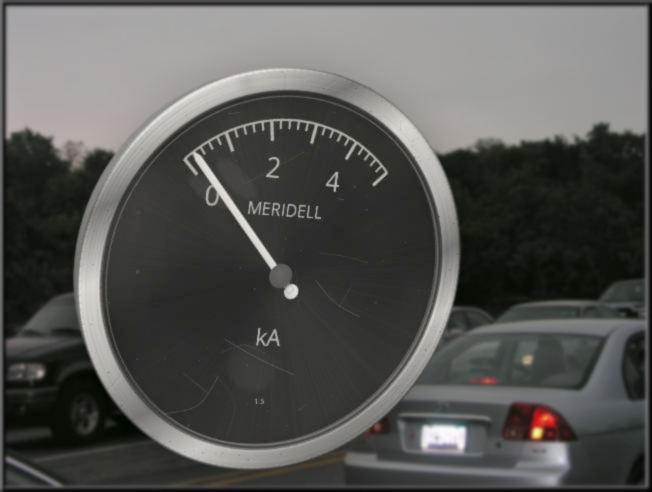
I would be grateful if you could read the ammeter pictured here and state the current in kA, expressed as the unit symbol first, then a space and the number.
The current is kA 0.2
